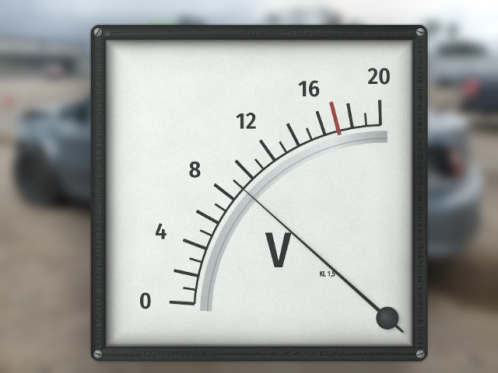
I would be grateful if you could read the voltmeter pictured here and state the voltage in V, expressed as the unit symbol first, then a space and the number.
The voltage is V 9
